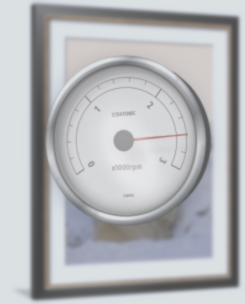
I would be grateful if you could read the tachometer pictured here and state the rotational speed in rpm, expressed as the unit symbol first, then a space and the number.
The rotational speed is rpm 2600
